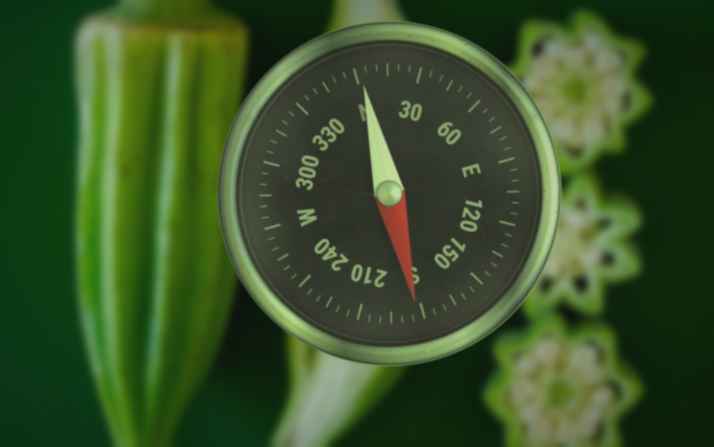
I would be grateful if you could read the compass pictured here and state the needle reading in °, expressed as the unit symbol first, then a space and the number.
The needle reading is ° 182.5
